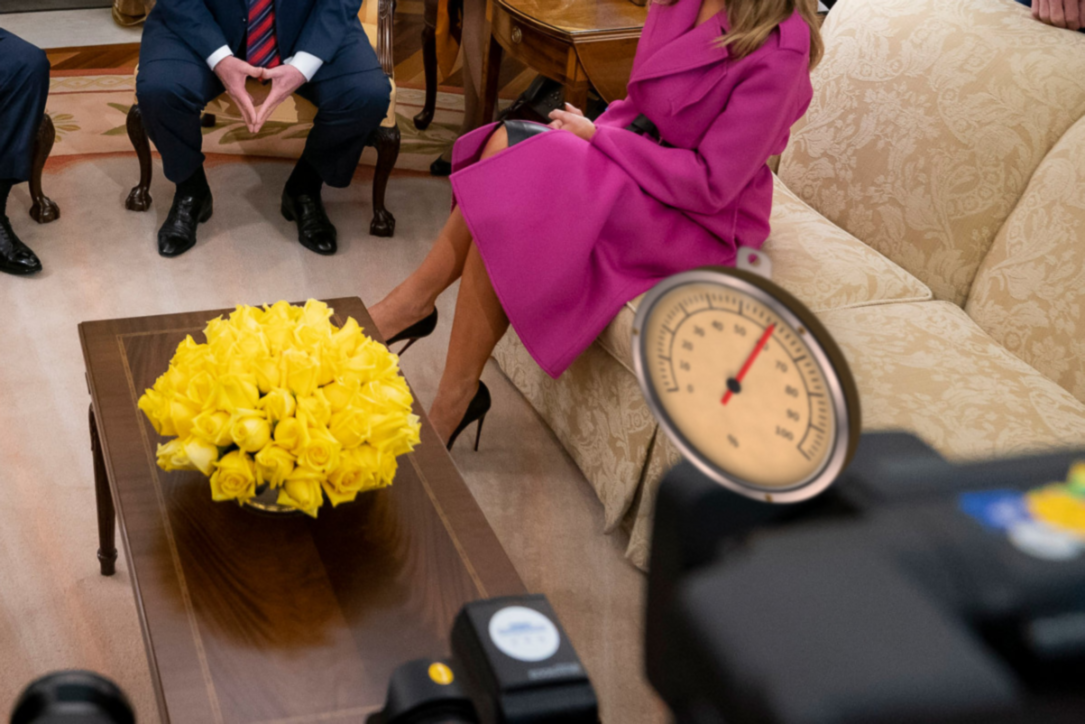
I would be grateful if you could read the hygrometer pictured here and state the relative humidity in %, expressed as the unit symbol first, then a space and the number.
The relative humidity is % 60
